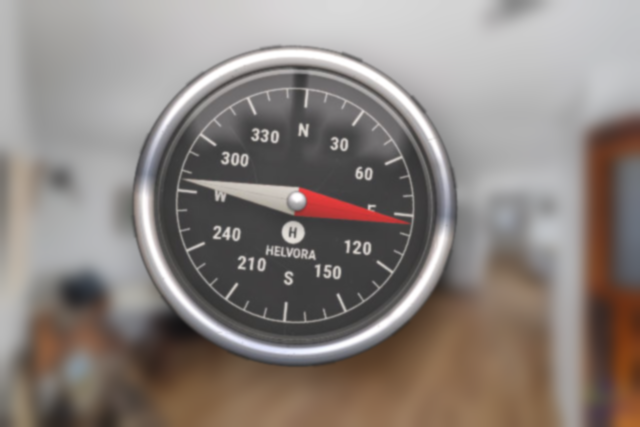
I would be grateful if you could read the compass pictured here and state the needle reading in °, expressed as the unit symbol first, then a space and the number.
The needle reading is ° 95
